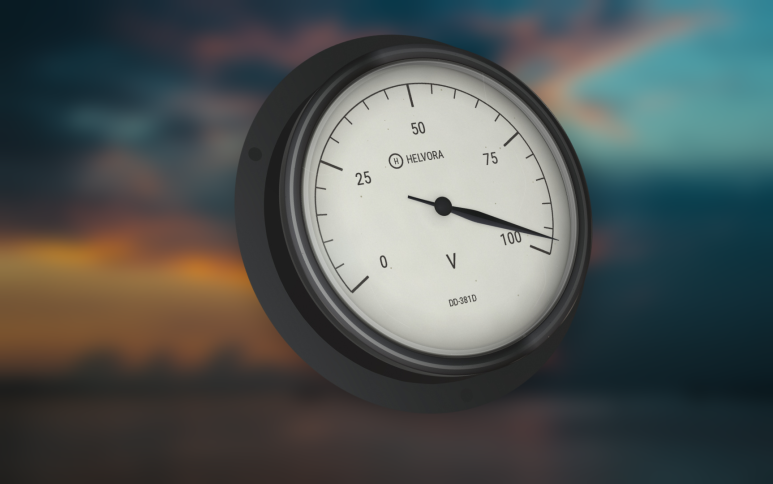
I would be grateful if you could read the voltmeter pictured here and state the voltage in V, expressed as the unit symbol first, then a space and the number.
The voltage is V 97.5
